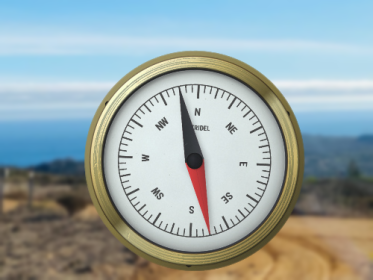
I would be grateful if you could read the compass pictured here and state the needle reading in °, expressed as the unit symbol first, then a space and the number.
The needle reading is ° 165
